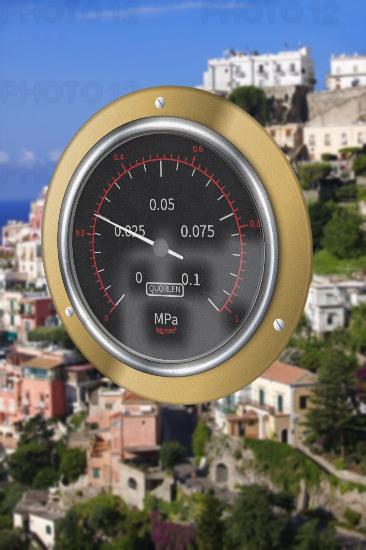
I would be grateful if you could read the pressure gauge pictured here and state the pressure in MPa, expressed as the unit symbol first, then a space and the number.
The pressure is MPa 0.025
